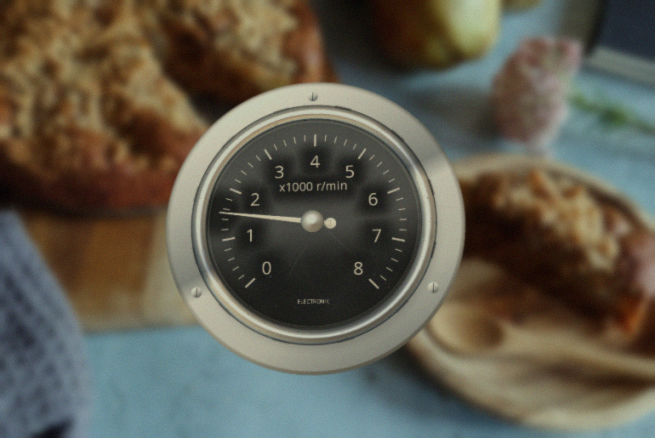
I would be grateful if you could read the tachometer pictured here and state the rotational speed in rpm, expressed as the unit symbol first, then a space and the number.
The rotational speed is rpm 1500
